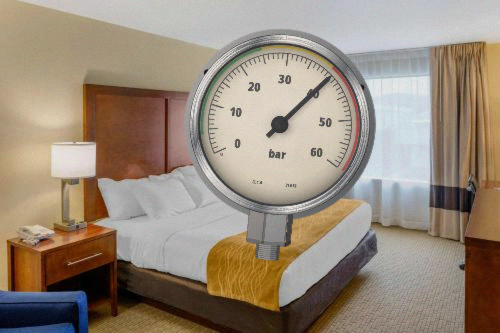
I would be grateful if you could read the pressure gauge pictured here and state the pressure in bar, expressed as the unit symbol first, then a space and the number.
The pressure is bar 40
